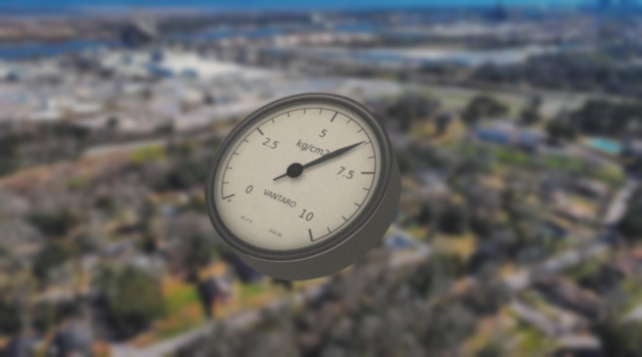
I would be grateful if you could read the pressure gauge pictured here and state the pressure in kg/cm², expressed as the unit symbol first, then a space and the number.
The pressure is kg/cm² 6.5
